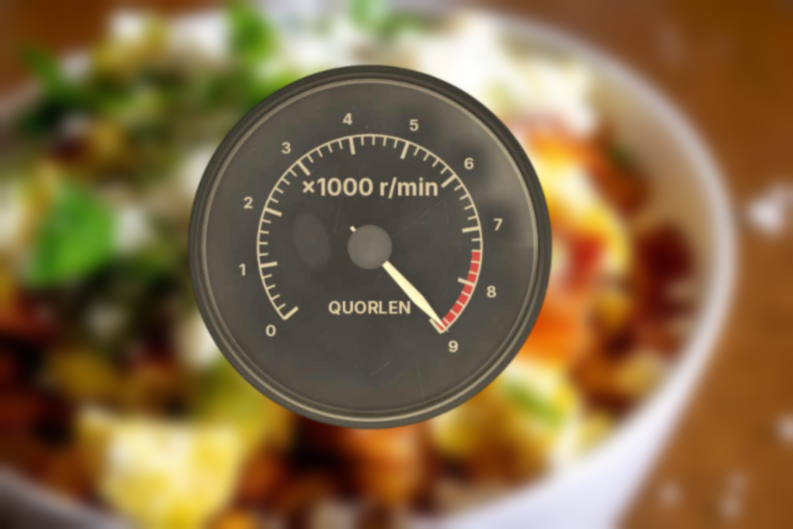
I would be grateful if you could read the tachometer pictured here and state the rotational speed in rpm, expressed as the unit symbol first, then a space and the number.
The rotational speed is rpm 8900
